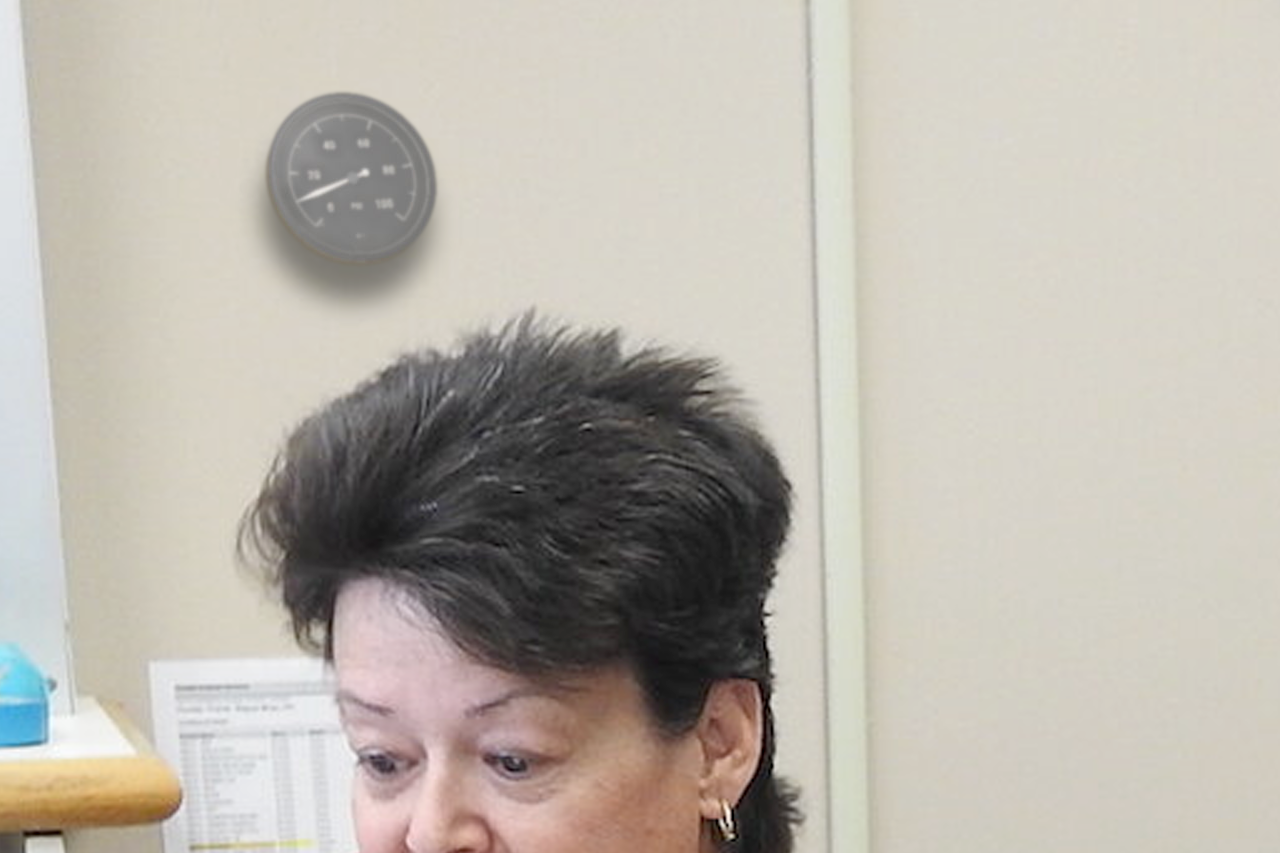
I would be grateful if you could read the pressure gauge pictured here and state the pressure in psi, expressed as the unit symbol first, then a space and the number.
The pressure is psi 10
